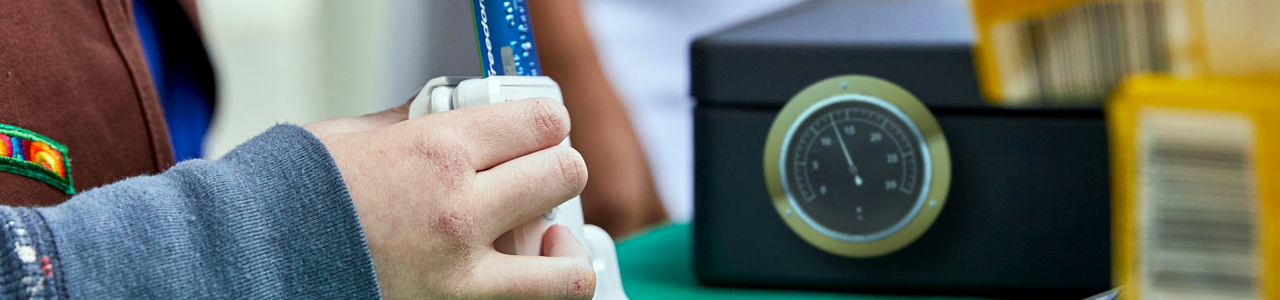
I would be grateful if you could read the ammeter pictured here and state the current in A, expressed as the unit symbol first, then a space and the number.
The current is A 13
